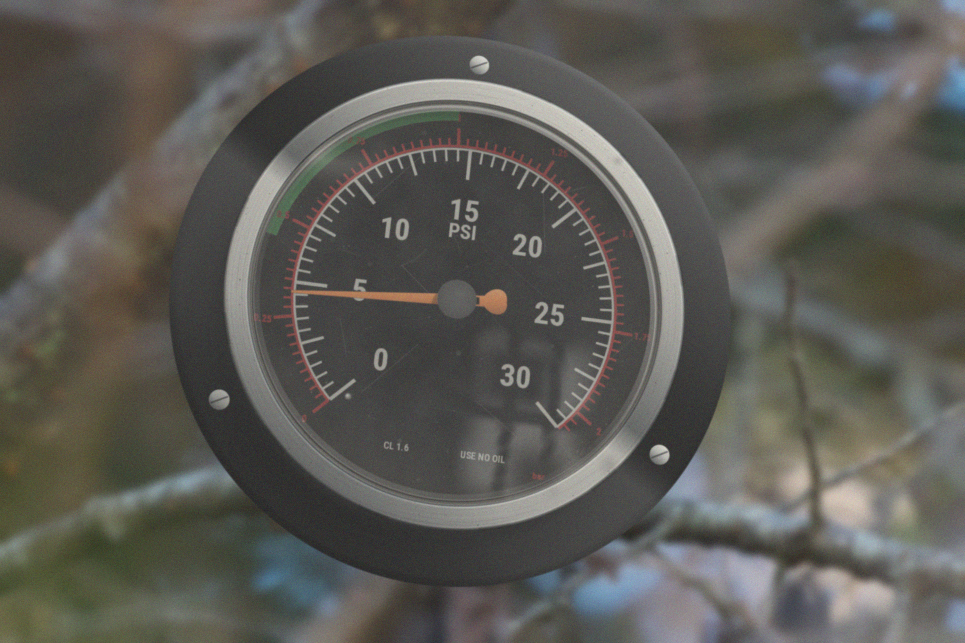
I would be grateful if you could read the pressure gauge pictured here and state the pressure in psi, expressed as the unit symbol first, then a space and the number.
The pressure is psi 4.5
